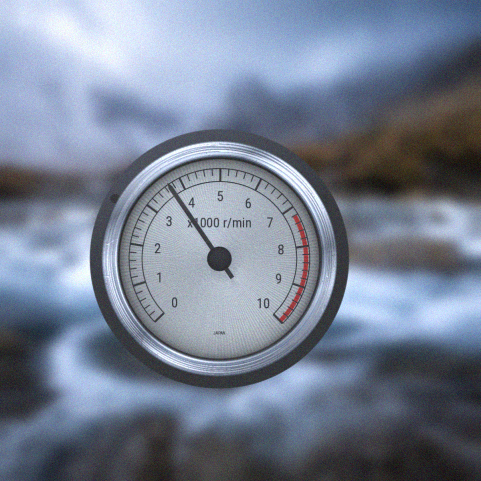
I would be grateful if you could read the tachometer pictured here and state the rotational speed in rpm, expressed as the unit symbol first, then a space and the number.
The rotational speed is rpm 3700
